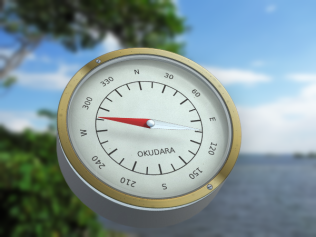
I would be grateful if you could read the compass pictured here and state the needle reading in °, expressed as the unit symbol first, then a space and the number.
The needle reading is ° 285
